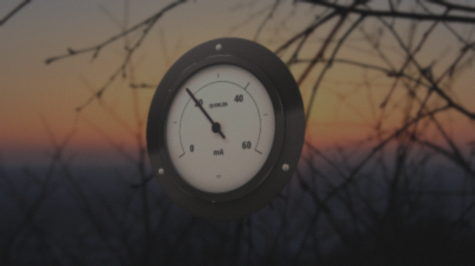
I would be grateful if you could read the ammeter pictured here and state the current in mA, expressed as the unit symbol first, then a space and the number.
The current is mA 20
